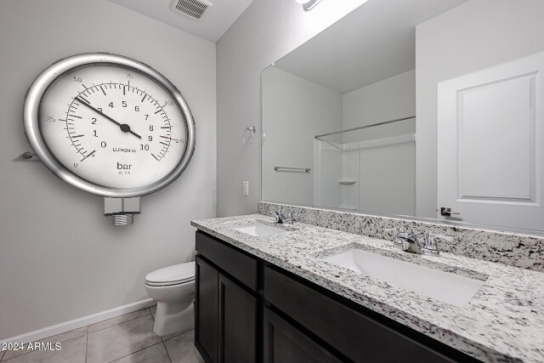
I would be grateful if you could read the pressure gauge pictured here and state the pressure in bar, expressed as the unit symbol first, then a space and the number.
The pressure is bar 2.8
